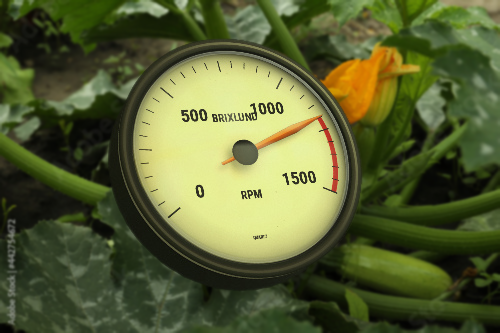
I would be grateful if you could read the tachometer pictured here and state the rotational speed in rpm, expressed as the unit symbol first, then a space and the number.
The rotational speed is rpm 1200
